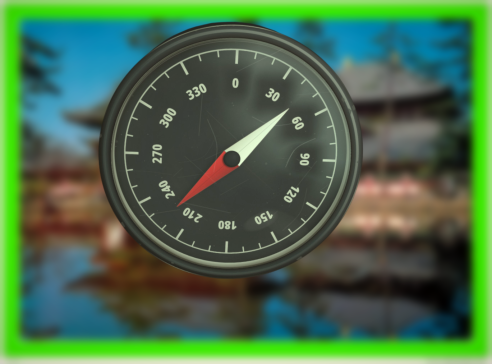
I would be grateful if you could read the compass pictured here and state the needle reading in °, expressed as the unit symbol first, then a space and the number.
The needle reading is ° 225
